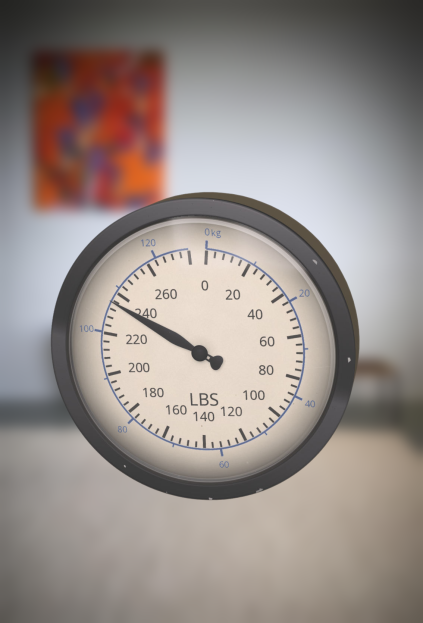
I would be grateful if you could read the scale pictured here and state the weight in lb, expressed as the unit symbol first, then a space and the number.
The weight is lb 236
